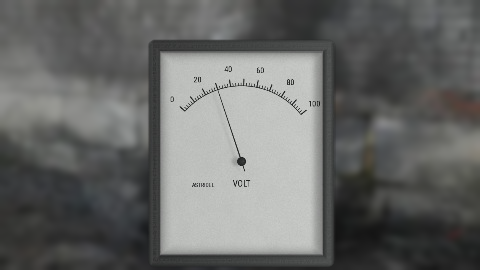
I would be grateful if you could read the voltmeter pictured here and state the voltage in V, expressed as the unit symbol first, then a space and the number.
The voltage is V 30
